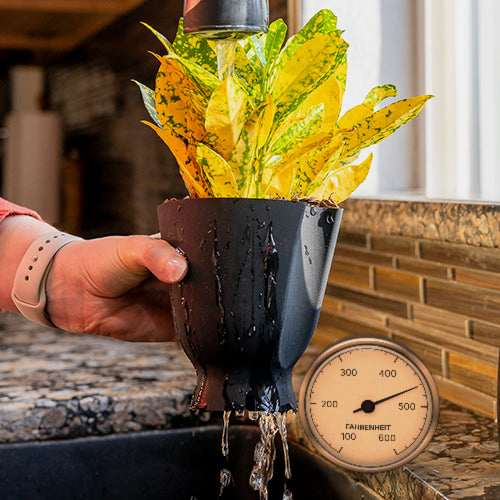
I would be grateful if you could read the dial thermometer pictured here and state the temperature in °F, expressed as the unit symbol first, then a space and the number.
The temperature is °F 460
